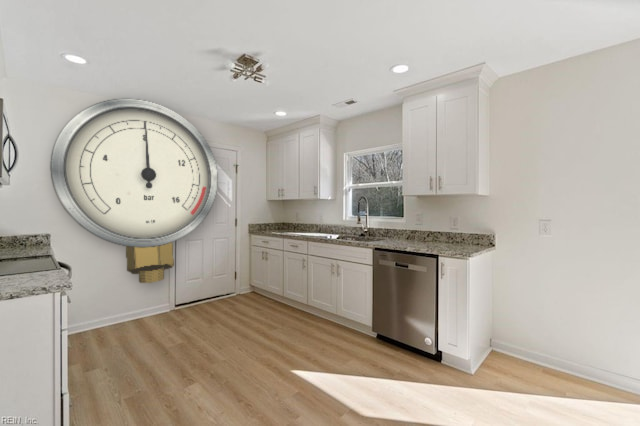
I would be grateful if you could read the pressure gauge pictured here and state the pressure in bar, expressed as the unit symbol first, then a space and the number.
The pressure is bar 8
